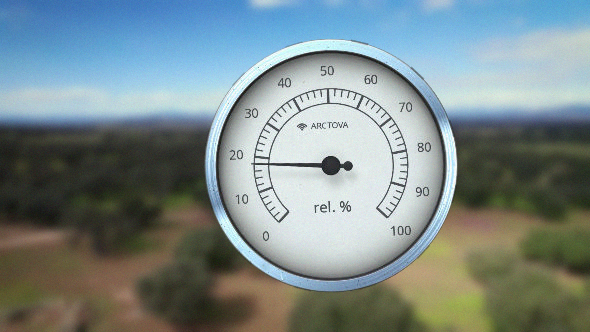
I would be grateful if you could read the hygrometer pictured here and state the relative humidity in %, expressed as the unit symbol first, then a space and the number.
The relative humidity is % 18
